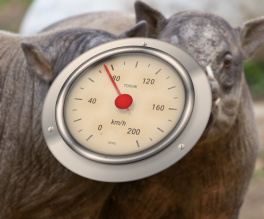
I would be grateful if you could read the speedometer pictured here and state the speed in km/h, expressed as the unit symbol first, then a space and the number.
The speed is km/h 75
